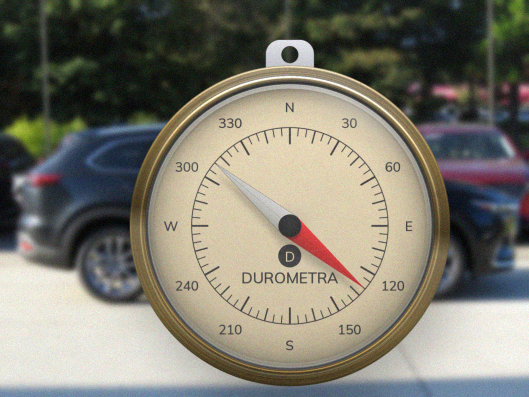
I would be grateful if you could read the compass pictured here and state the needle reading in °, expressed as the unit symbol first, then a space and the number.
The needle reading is ° 130
